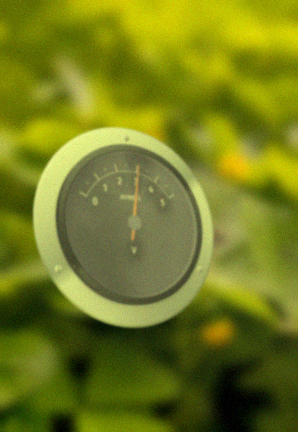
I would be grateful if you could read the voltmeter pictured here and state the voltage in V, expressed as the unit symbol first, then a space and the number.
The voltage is V 3
